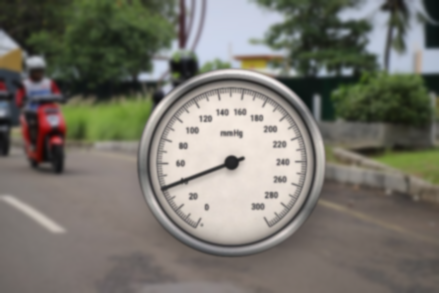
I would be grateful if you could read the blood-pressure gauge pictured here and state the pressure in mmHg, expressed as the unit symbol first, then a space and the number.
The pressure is mmHg 40
